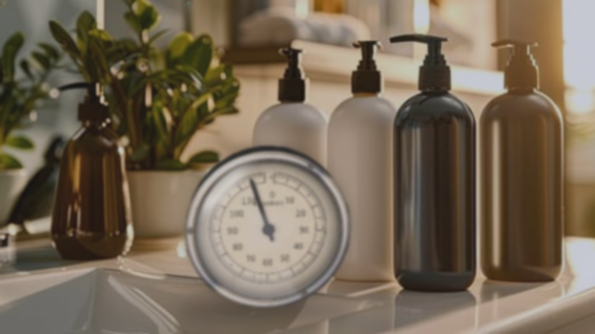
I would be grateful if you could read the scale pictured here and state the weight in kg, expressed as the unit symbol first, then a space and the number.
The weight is kg 115
